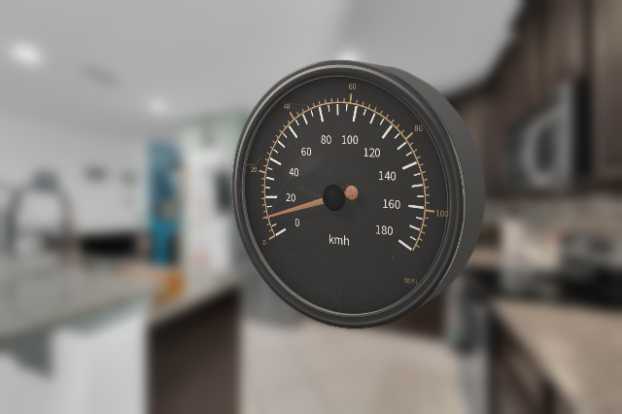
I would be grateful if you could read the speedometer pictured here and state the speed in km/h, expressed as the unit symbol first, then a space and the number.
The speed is km/h 10
